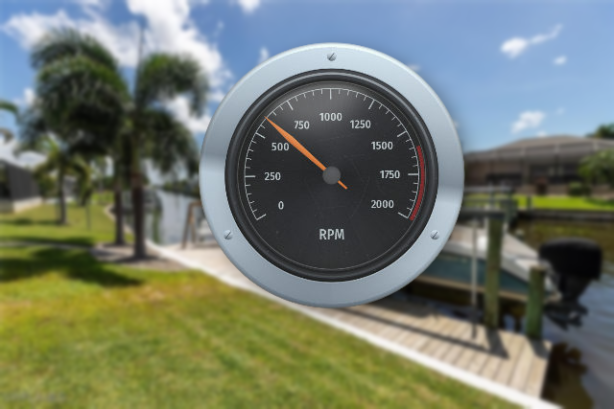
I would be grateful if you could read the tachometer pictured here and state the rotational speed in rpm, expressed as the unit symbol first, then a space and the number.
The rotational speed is rpm 600
